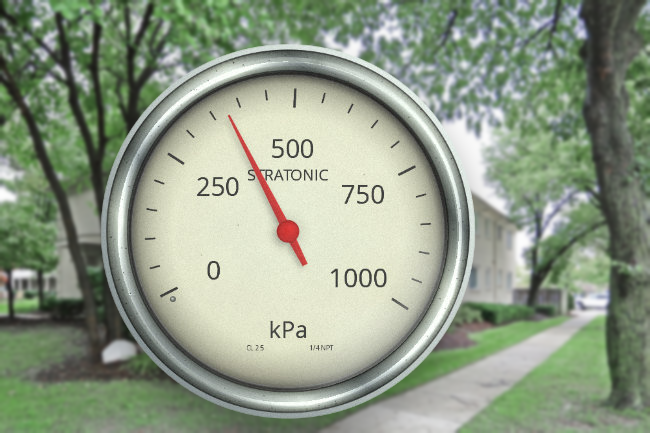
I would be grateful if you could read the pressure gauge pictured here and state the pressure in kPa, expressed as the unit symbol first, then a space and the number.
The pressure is kPa 375
